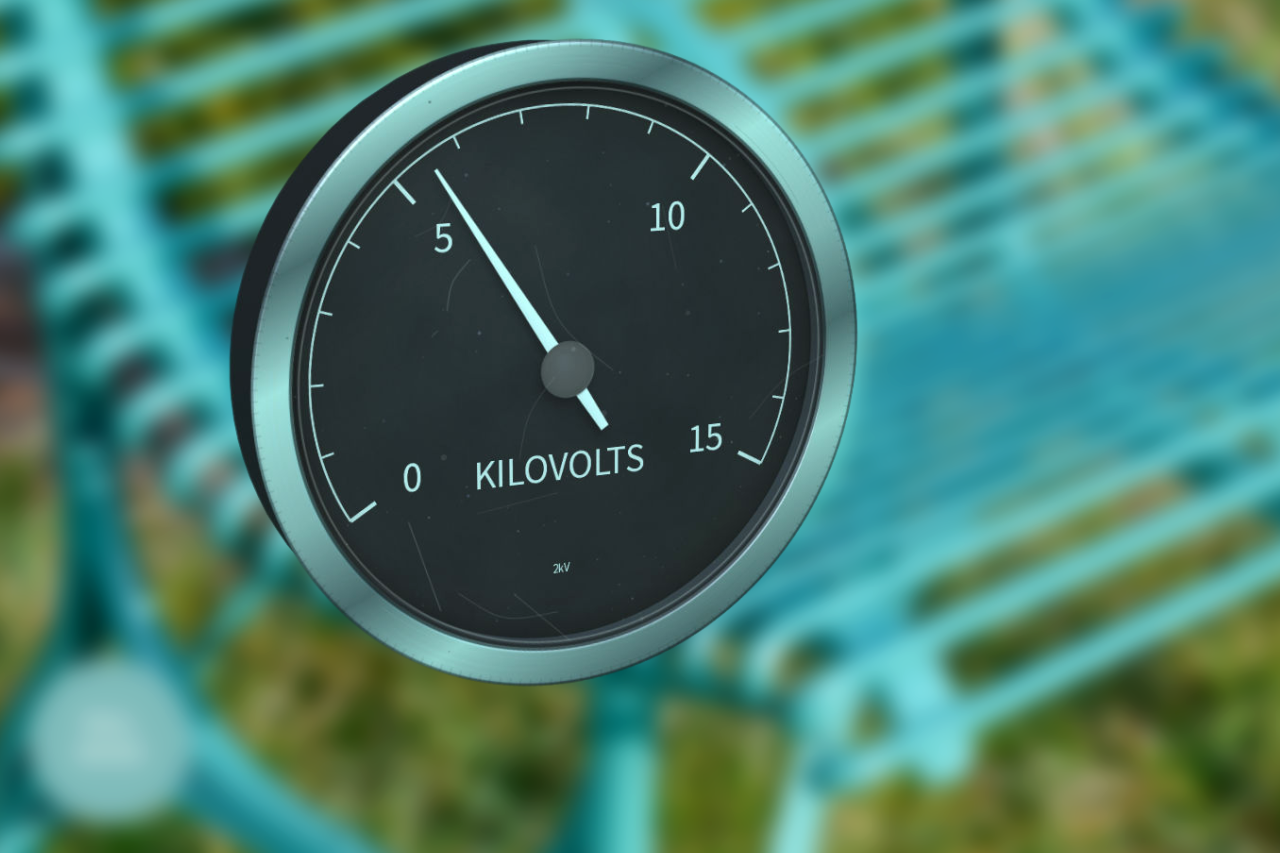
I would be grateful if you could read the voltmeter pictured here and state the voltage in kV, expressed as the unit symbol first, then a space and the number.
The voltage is kV 5.5
